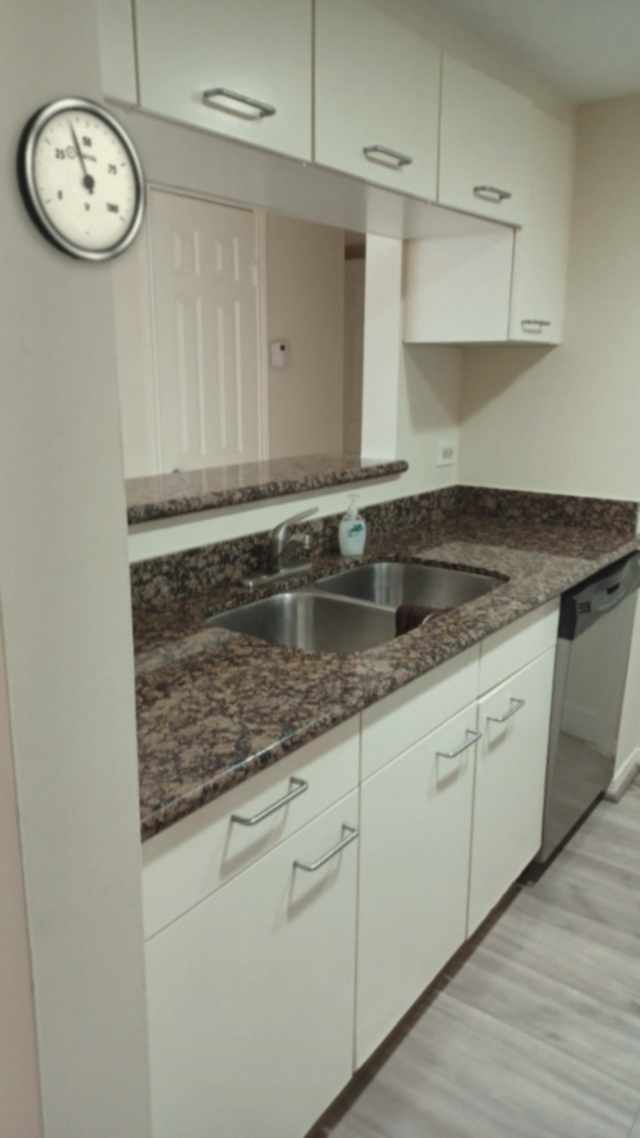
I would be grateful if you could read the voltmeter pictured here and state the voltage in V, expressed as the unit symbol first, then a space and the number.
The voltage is V 40
